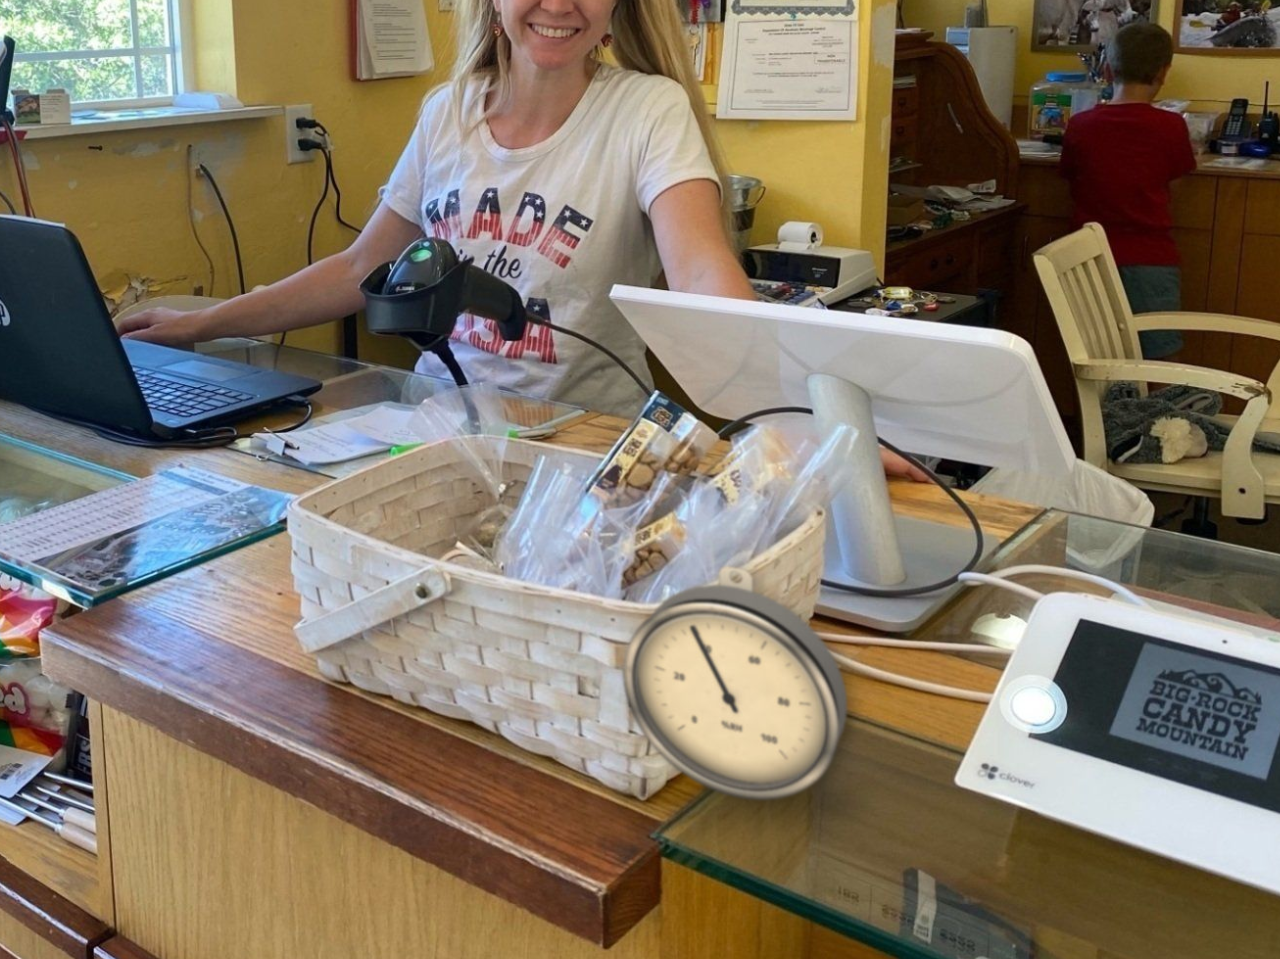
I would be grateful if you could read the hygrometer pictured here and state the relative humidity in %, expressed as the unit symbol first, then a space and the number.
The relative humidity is % 40
